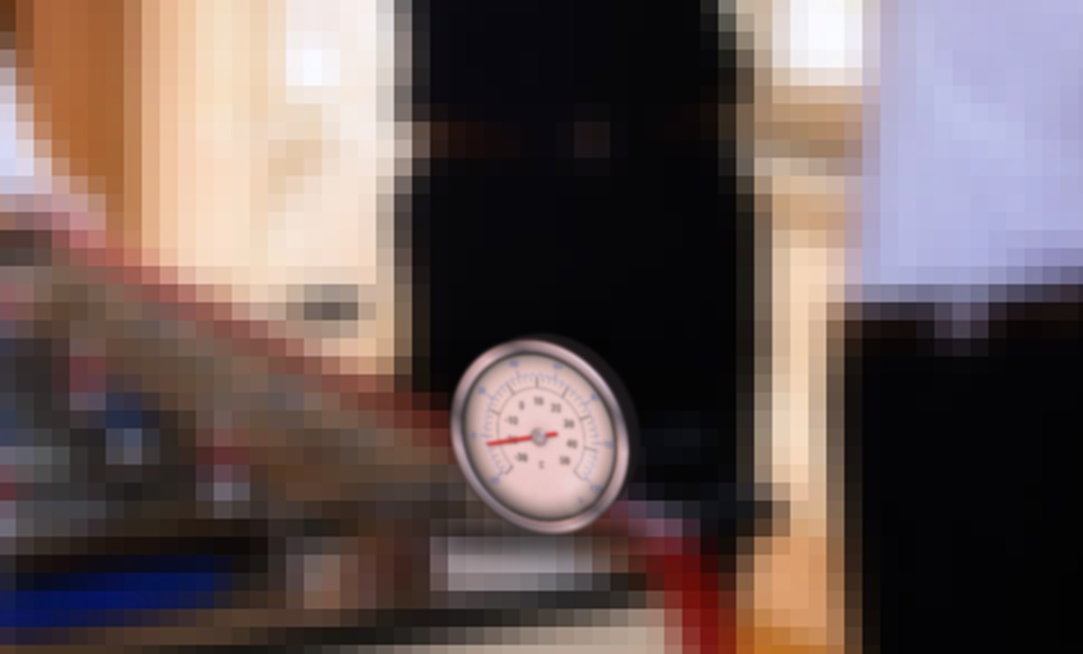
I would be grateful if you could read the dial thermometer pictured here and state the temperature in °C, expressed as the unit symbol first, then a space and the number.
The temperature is °C -20
